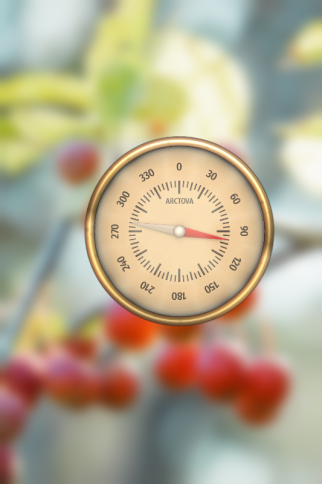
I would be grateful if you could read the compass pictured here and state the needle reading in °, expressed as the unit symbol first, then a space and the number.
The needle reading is ° 100
